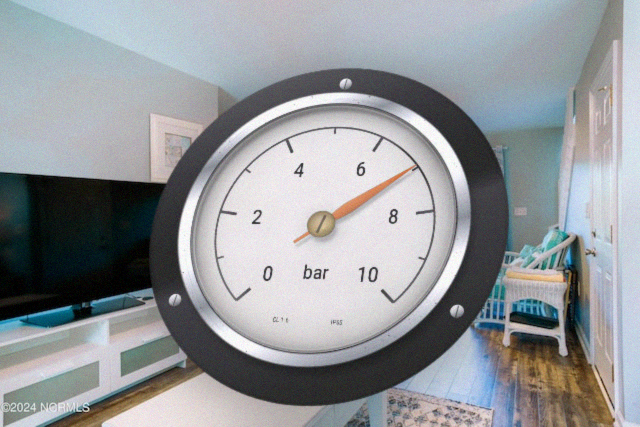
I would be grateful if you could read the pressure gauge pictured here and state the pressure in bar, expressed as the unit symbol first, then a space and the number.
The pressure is bar 7
